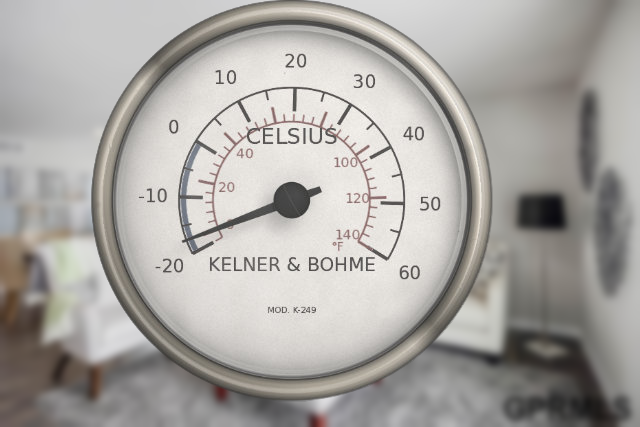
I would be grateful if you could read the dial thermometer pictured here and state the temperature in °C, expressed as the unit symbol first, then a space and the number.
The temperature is °C -17.5
